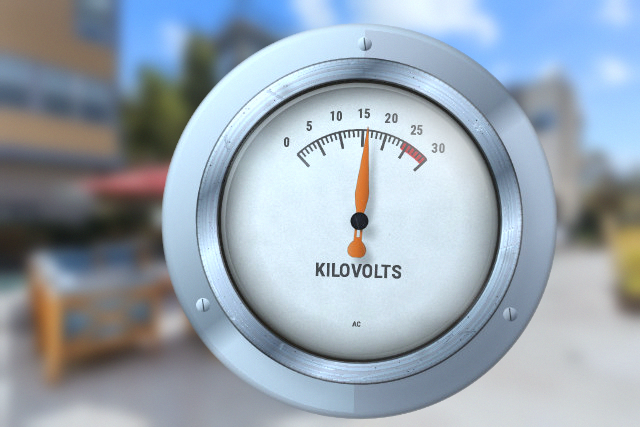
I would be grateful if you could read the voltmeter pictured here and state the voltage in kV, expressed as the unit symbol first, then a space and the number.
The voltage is kV 16
